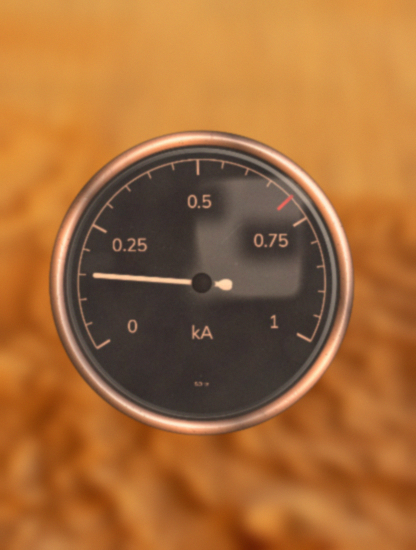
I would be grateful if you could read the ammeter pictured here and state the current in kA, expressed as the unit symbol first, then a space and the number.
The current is kA 0.15
